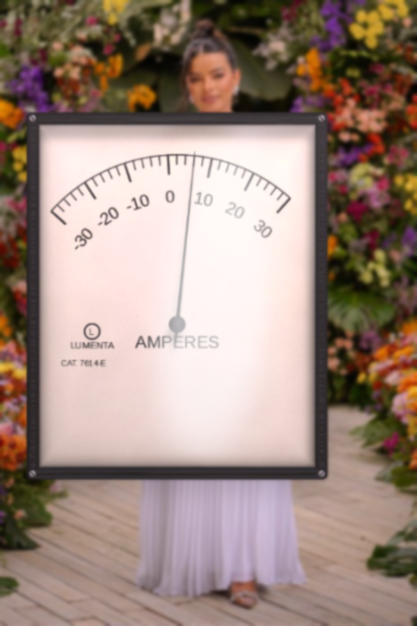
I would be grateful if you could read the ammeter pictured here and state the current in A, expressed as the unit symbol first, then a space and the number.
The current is A 6
